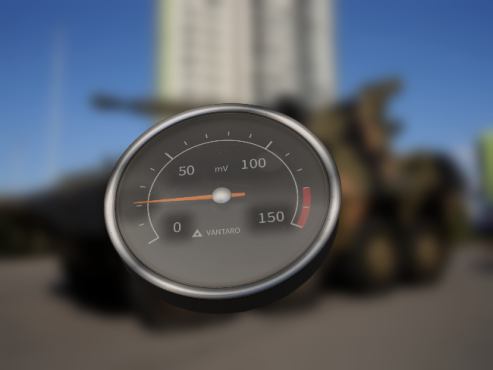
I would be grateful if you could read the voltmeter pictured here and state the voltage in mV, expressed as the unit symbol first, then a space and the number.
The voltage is mV 20
